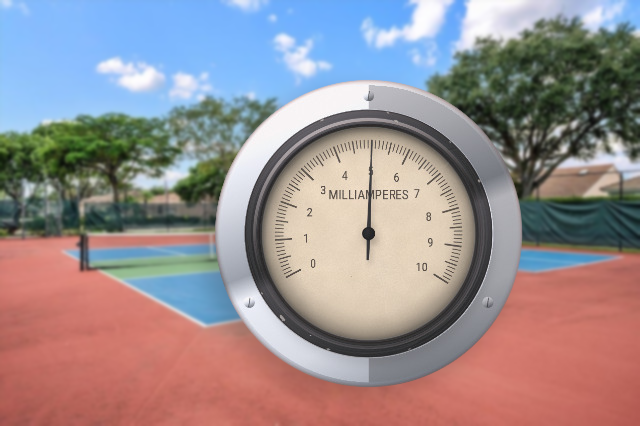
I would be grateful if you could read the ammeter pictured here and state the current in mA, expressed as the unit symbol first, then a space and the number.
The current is mA 5
